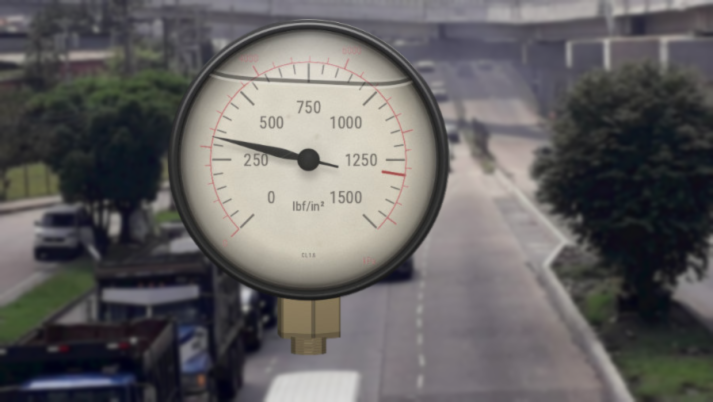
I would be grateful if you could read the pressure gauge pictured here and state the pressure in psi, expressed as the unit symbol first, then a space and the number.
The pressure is psi 325
